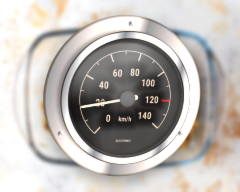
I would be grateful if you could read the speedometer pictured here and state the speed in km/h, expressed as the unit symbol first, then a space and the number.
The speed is km/h 20
